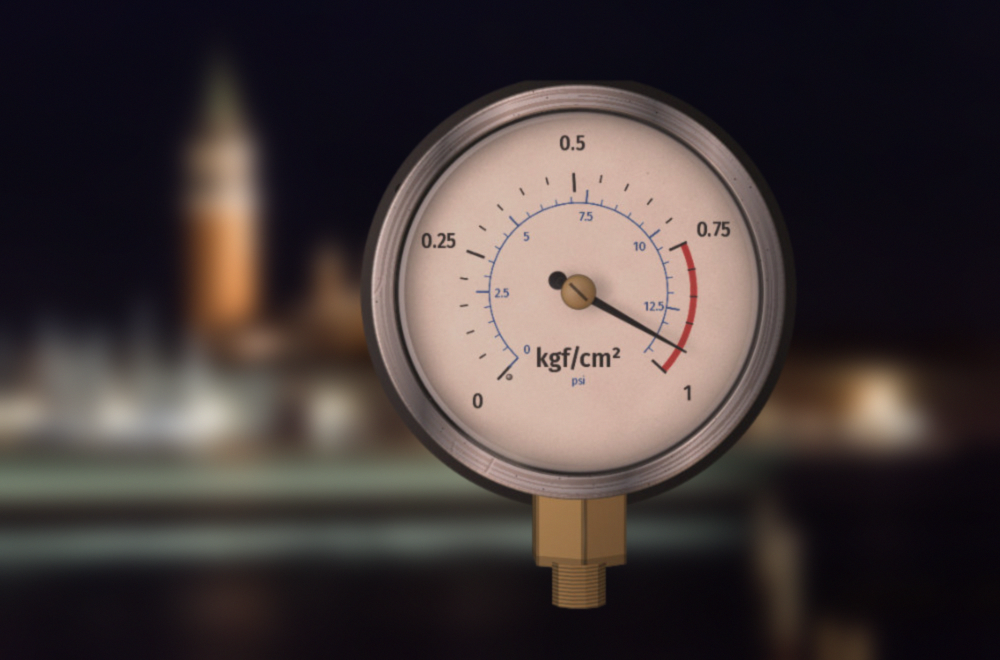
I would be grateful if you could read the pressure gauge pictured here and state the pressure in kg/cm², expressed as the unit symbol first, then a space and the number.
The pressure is kg/cm² 0.95
